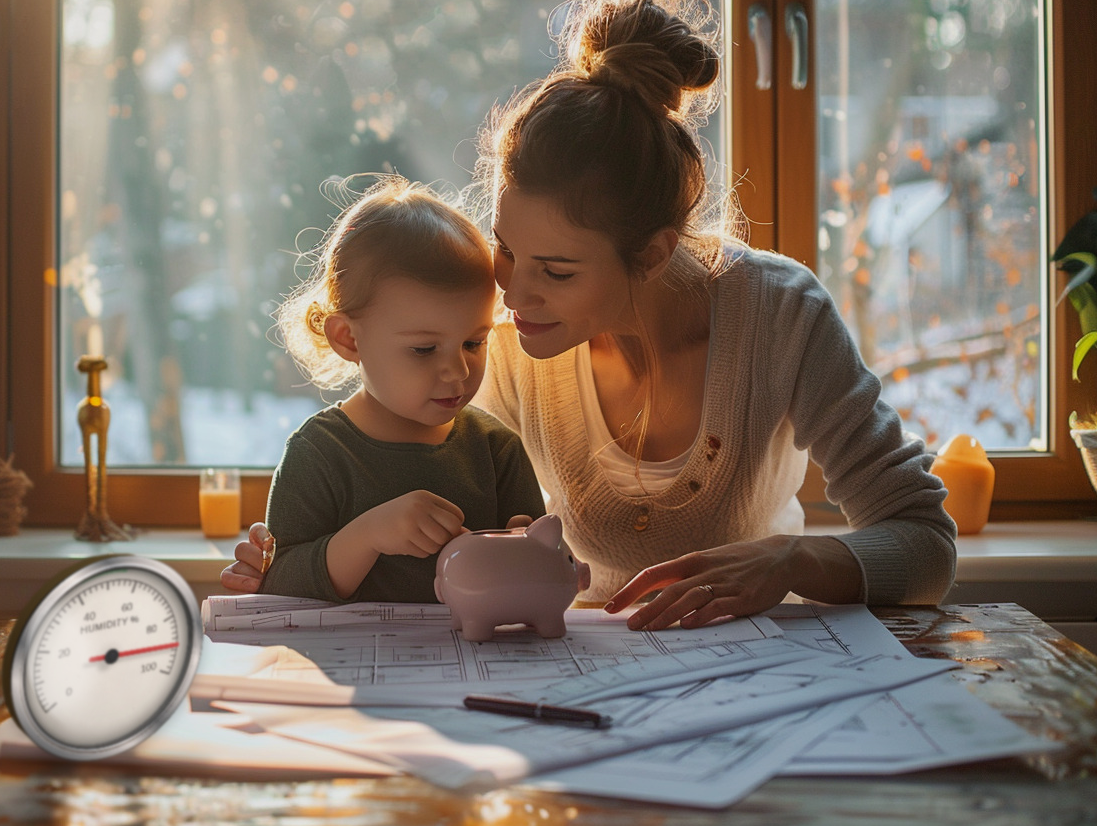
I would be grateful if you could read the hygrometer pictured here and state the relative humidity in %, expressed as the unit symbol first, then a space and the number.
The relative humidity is % 90
